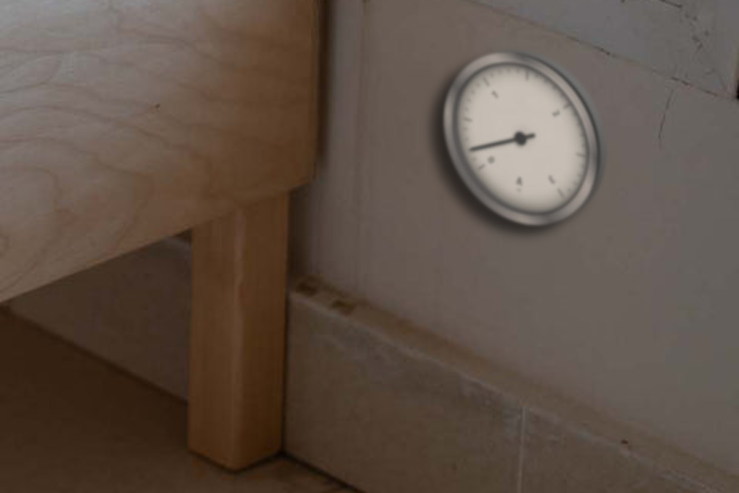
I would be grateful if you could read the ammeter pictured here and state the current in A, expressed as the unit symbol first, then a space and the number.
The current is A 0.2
